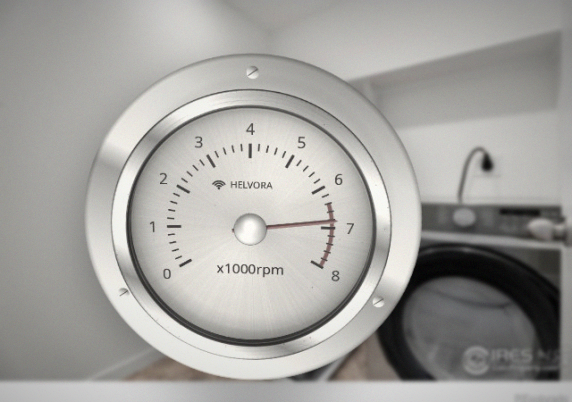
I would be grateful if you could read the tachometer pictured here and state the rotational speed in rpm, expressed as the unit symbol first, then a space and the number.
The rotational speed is rpm 6800
